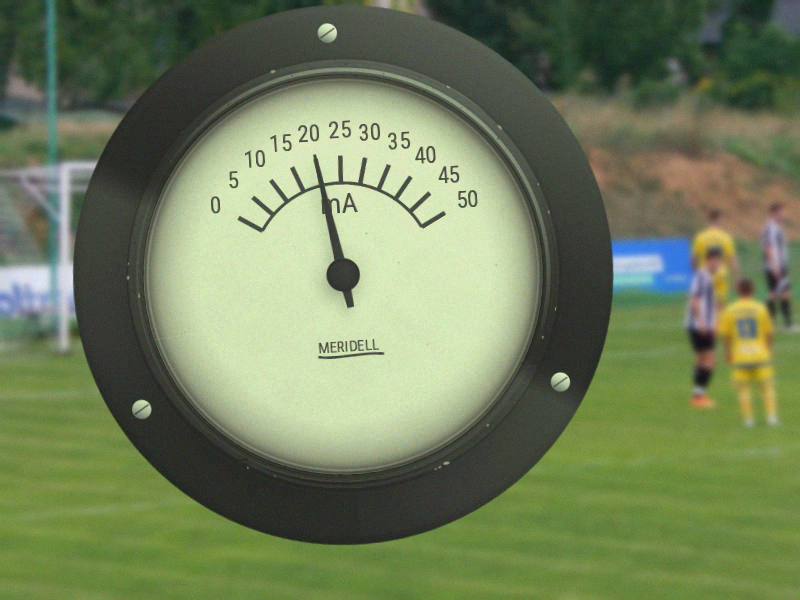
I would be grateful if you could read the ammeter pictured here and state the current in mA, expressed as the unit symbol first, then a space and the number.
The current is mA 20
